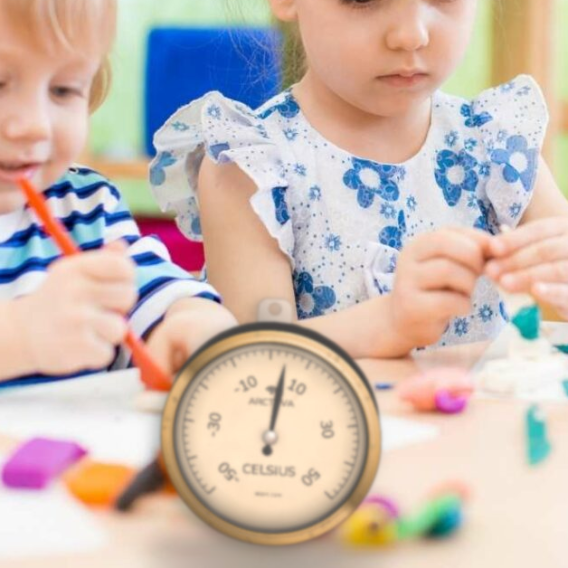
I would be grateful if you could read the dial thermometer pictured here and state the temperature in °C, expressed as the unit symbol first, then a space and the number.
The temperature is °C 4
